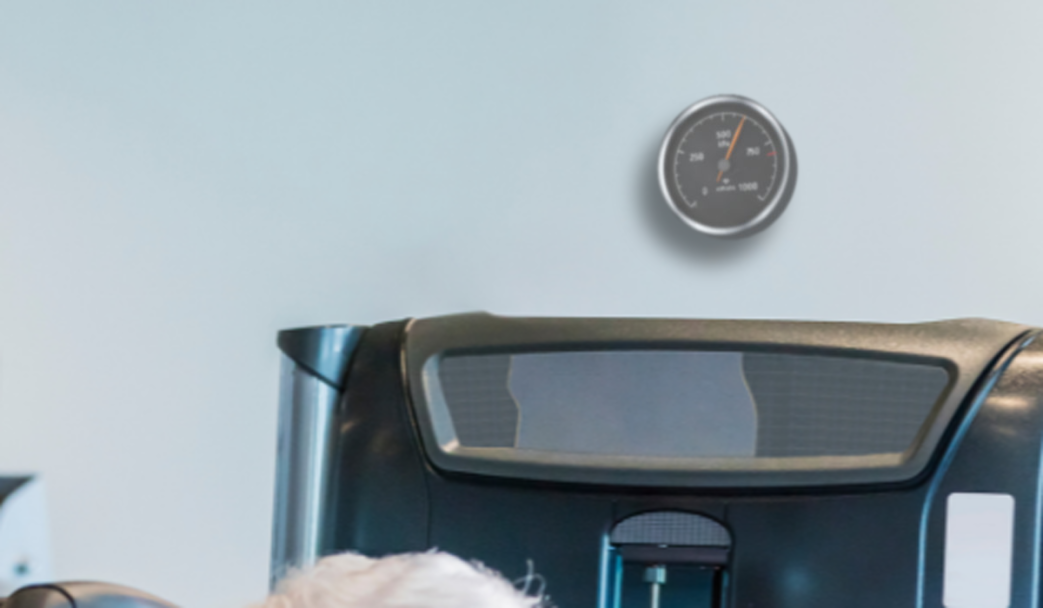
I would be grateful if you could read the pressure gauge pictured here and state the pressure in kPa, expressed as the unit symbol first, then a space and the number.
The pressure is kPa 600
